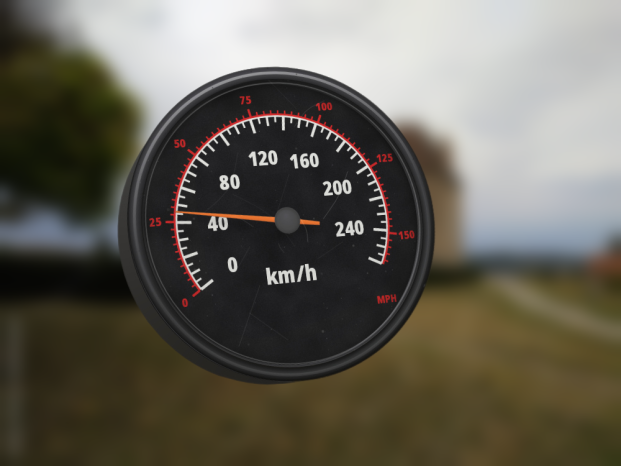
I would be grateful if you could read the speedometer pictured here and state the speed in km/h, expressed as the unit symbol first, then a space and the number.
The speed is km/h 45
